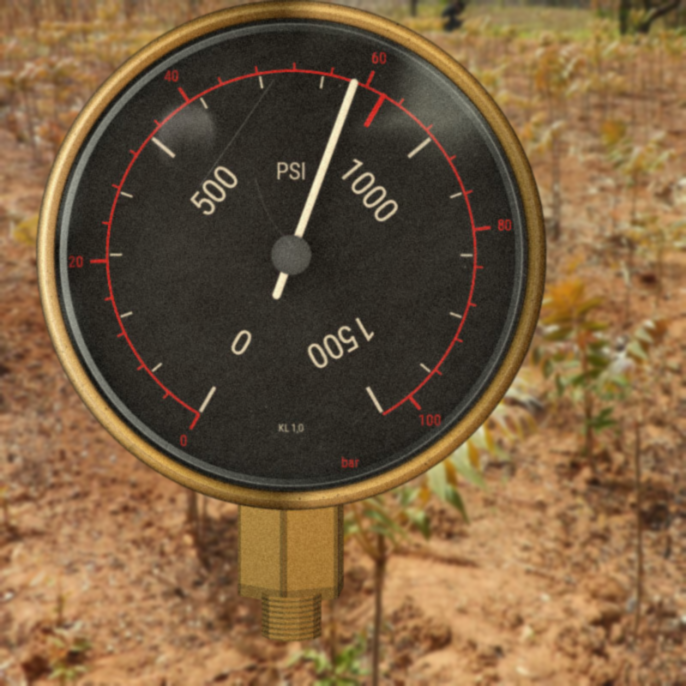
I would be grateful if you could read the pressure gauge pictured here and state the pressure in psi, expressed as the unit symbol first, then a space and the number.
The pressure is psi 850
